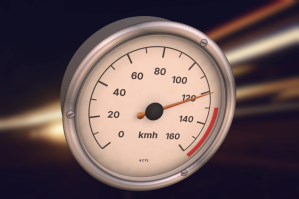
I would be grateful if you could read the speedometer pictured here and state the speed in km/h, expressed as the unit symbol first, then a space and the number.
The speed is km/h 120
